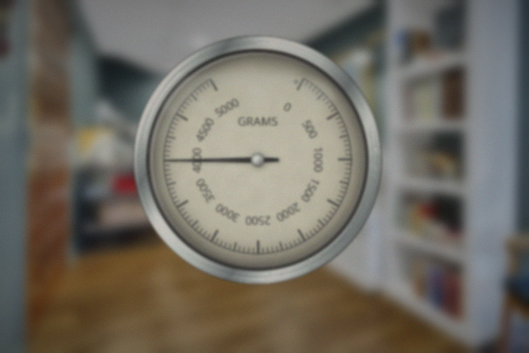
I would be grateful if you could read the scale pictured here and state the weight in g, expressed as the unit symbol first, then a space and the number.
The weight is g 4000
